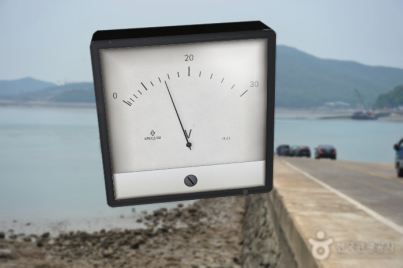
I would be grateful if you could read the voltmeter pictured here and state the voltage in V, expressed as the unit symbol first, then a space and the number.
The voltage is V 15
